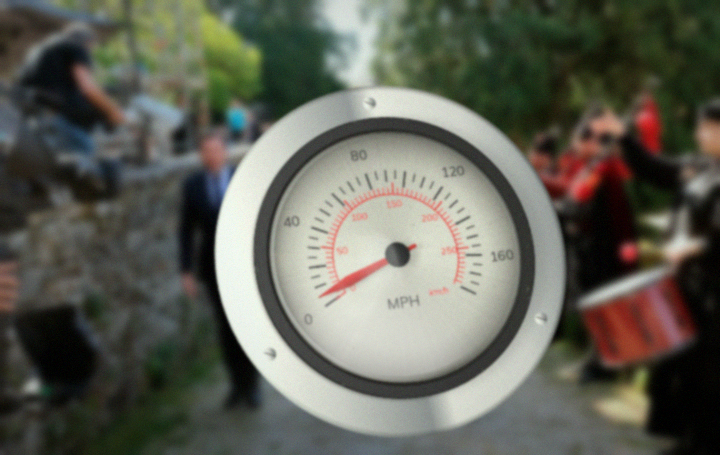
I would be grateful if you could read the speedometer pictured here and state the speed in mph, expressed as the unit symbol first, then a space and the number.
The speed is mph 5
